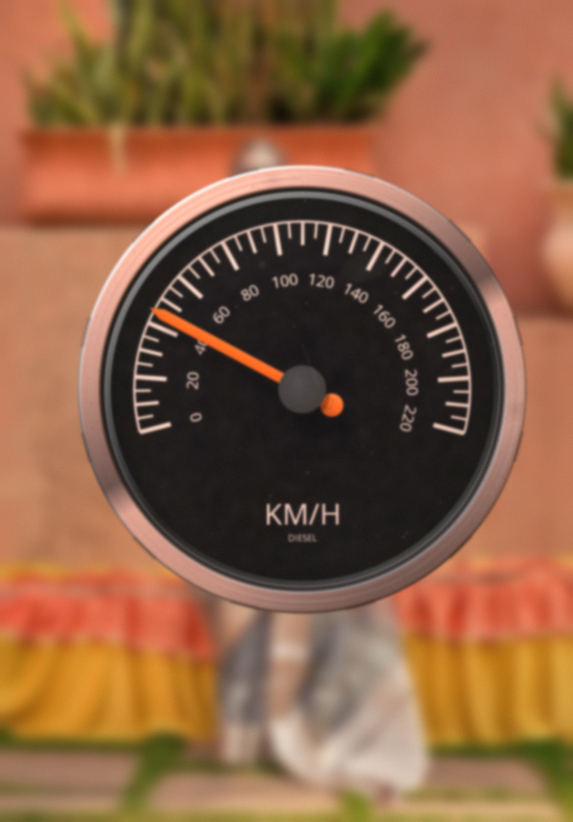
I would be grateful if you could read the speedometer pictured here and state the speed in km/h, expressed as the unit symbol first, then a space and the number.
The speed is km/h 45
